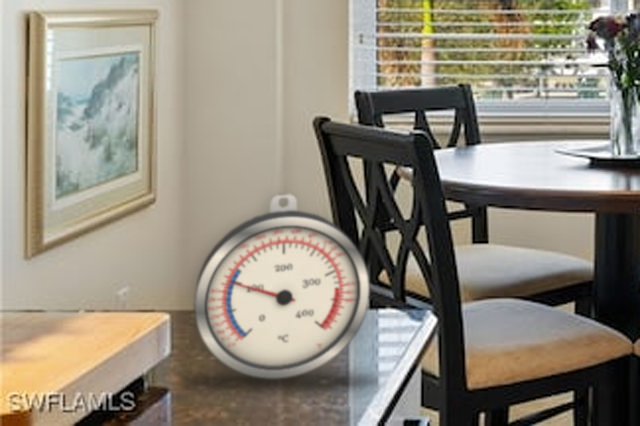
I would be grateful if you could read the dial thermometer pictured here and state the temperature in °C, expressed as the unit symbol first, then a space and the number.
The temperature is °C 100
